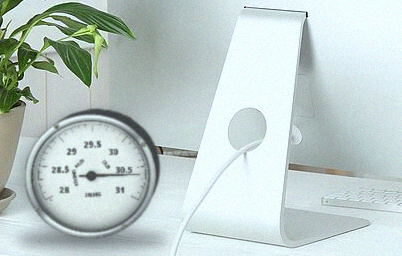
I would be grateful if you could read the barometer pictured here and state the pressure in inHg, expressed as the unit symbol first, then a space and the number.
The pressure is inHg 30.6
